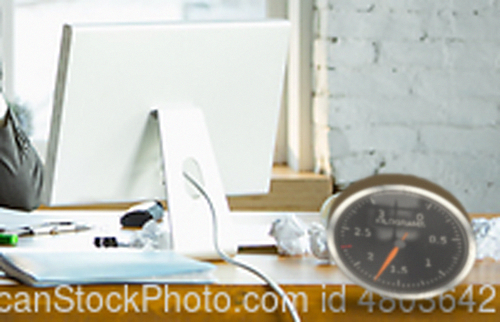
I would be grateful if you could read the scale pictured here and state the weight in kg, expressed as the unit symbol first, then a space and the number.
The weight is kg 1.75
